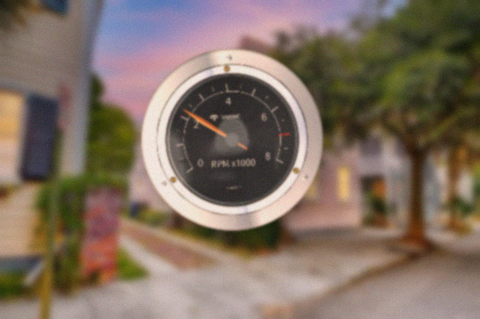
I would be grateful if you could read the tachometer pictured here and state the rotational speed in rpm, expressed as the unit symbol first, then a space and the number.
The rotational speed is rpm 2250
